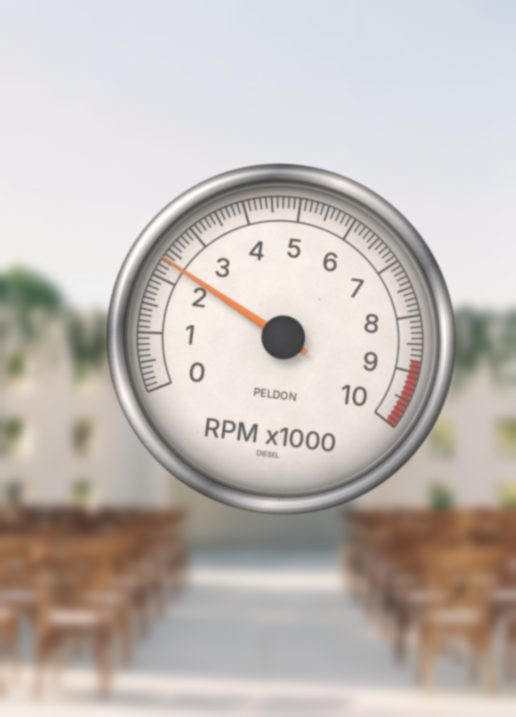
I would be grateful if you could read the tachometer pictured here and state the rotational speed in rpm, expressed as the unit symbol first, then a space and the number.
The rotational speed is rpm 2300
